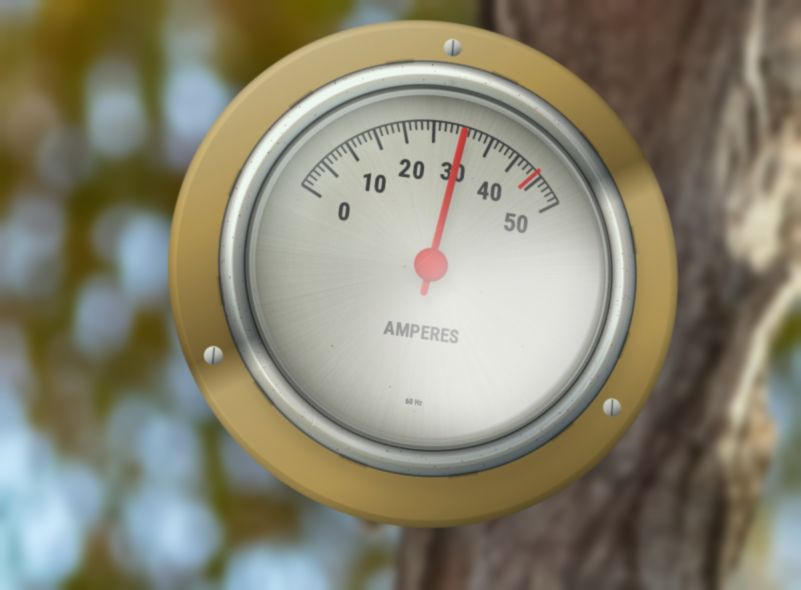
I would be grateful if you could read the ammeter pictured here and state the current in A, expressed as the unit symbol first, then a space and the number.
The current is A 30
